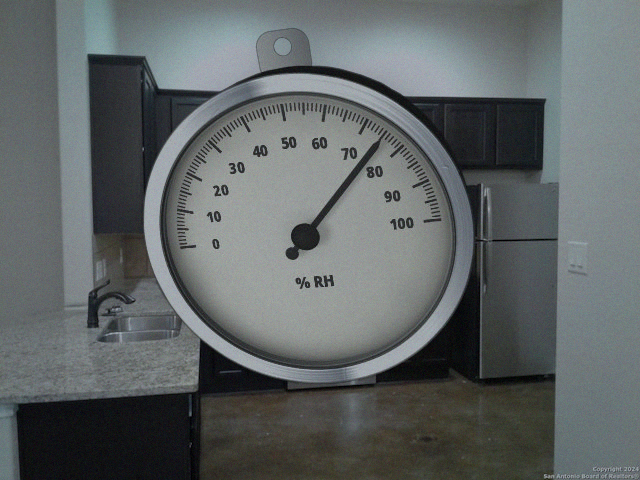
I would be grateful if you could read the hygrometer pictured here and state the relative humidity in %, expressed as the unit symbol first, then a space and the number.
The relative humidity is % 75
